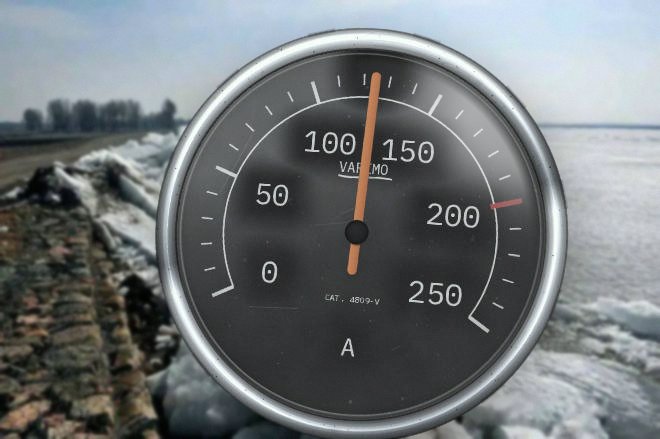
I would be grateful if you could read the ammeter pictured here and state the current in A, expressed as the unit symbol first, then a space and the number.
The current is A 125
